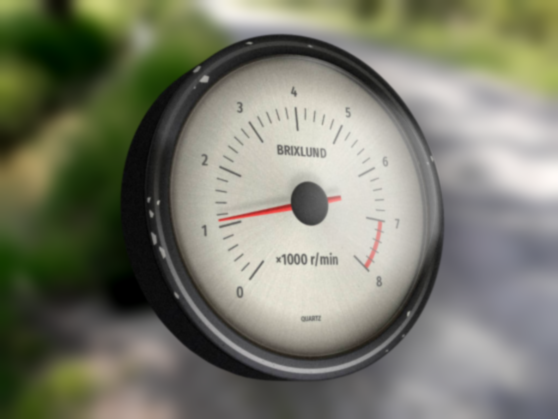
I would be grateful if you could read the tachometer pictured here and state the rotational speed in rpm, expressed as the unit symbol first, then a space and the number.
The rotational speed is rpm 1100
